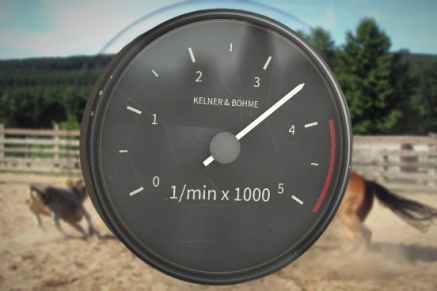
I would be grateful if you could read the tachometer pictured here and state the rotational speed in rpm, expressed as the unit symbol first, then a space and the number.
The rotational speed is rpm 3500
